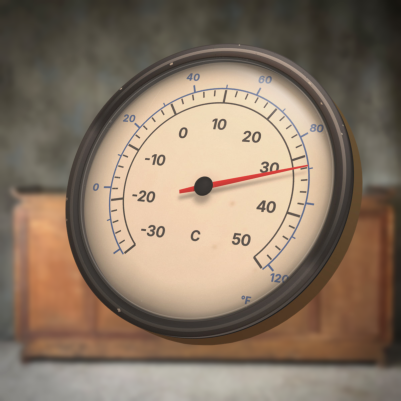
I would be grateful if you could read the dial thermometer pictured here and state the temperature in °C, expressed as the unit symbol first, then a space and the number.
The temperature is °C 32
